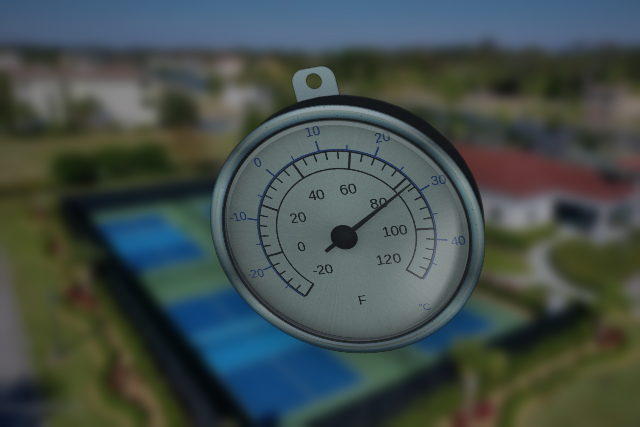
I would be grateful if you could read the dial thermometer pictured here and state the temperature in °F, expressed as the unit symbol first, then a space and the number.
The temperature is °F 82
